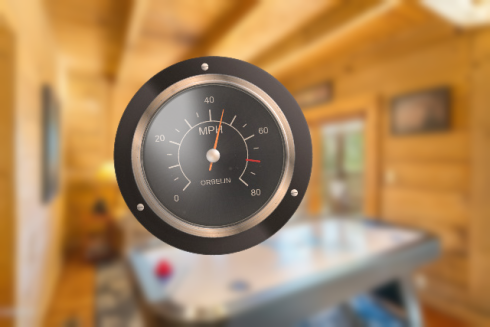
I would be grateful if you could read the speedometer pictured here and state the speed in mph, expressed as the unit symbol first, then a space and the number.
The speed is mph 45
